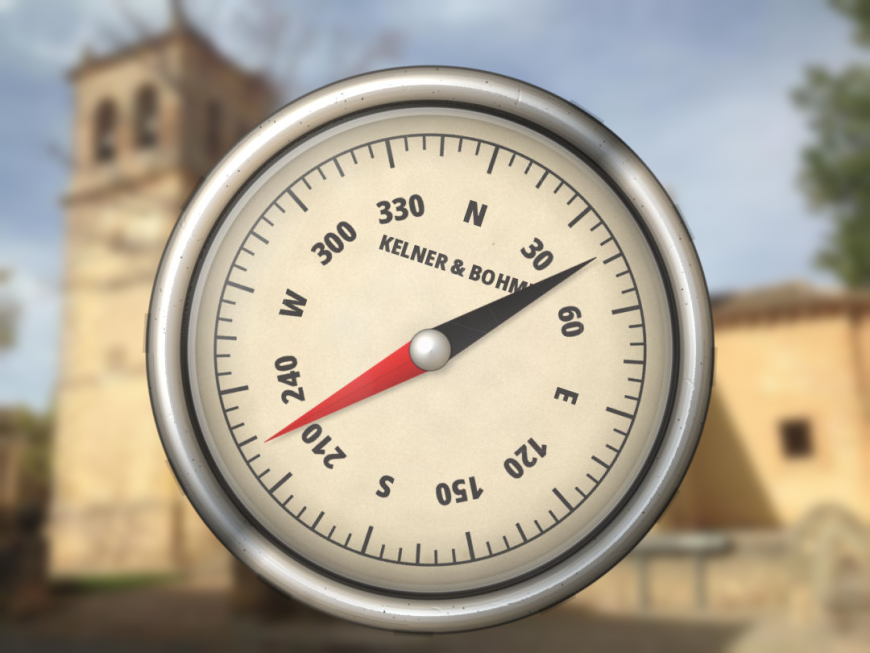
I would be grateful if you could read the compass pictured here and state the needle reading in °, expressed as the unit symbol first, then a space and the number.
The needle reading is ° 222.5
